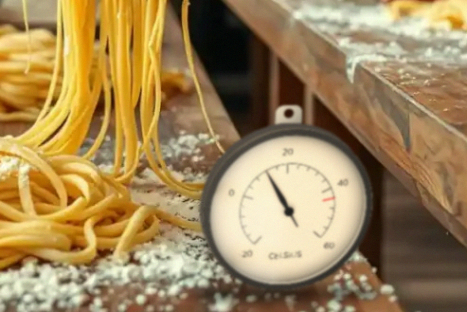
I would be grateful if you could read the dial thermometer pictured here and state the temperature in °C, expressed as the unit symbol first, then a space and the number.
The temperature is °C 12
